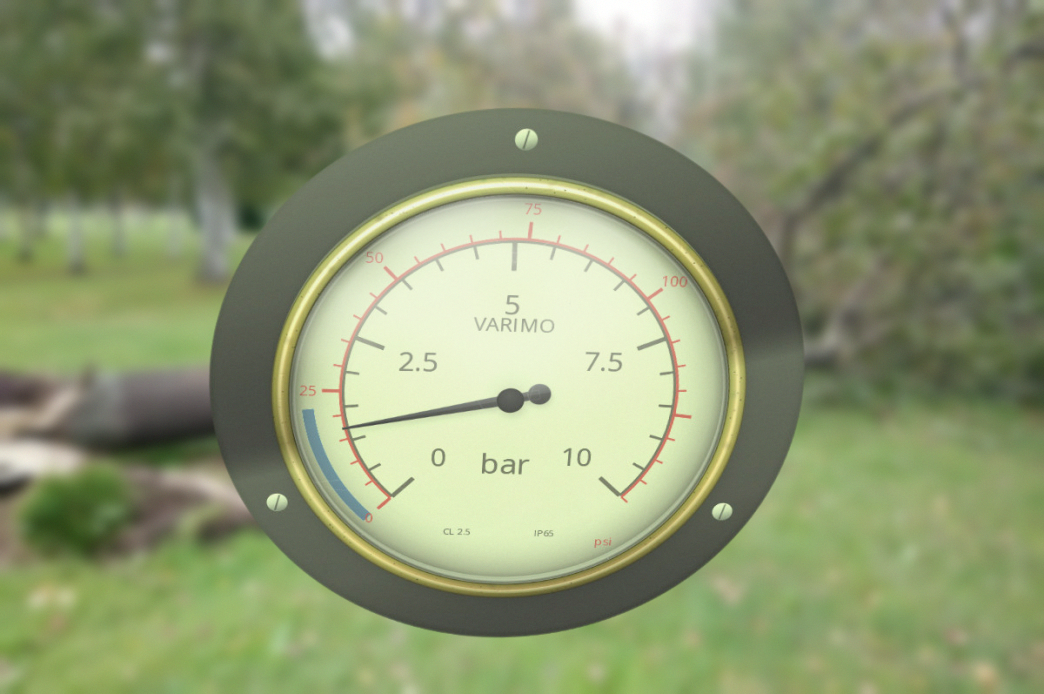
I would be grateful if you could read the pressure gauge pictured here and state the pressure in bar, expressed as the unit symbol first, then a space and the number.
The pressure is bar 1.25
